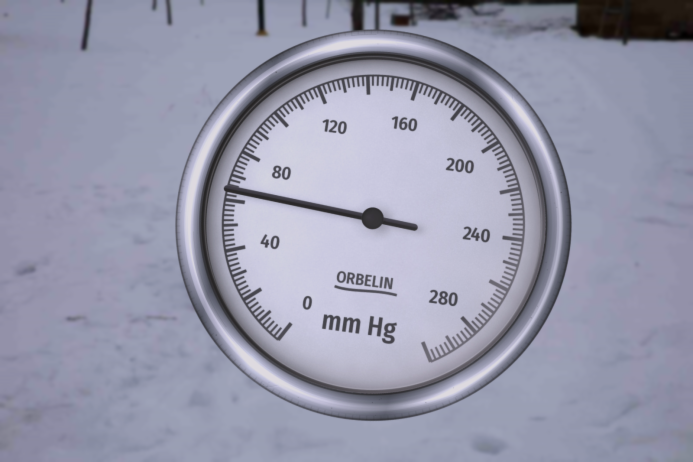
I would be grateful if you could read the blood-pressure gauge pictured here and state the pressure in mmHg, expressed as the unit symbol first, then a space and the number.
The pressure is mmHg 64
